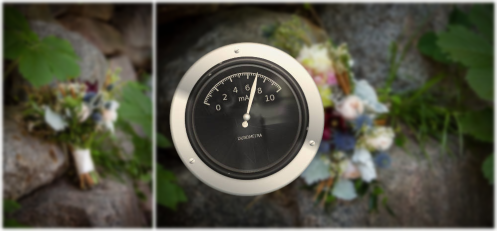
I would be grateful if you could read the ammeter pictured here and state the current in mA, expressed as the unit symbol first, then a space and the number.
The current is mA 7
